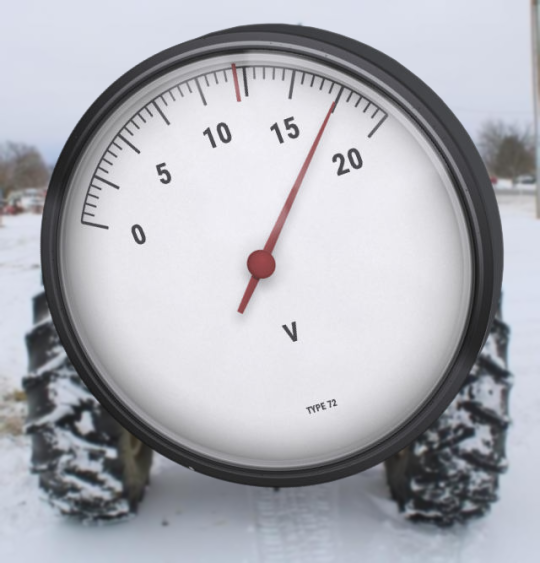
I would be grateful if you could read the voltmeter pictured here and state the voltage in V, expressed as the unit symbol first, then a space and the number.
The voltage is V 17.5
